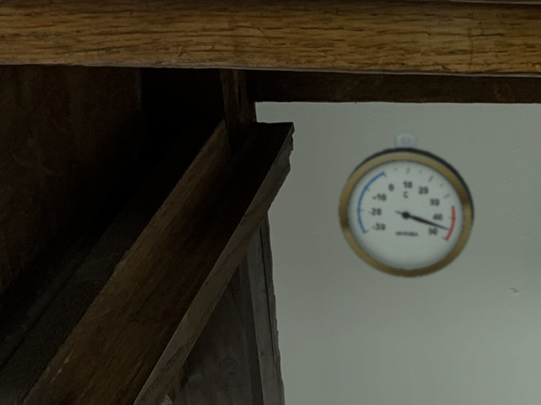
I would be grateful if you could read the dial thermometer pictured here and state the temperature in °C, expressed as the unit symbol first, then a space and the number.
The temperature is °C 45
